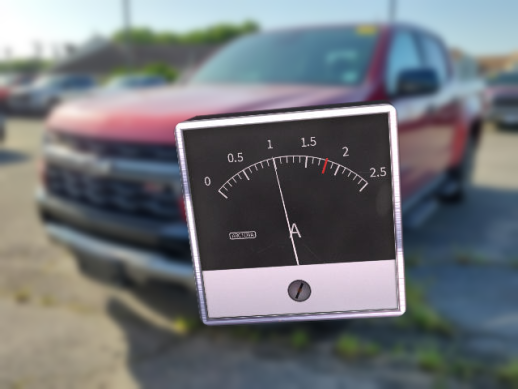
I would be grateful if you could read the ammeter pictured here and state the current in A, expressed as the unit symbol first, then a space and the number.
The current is A 1
